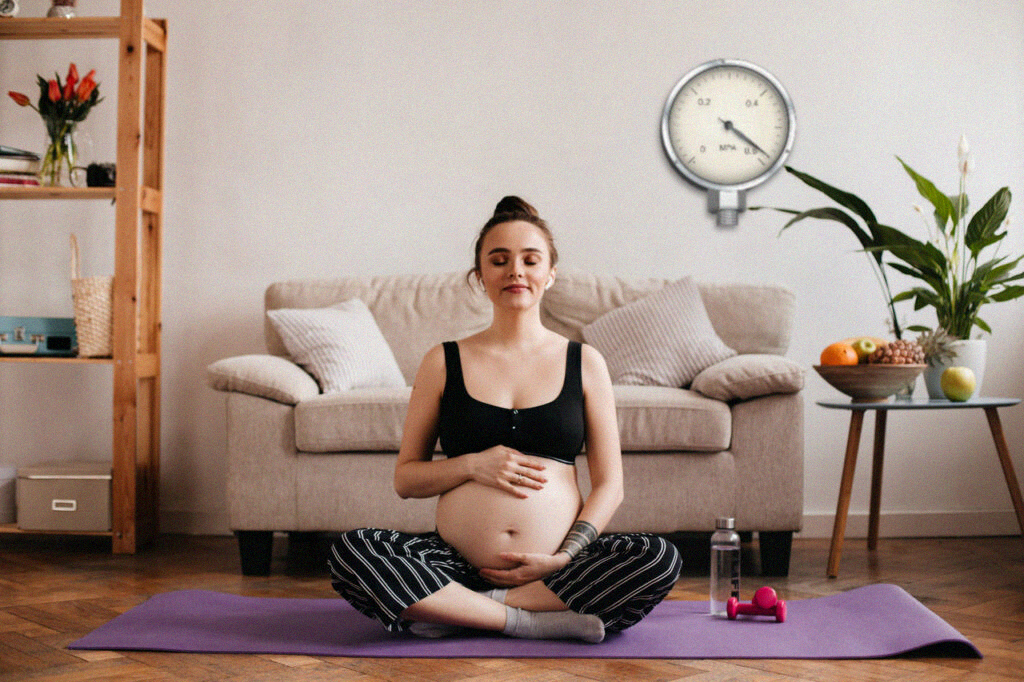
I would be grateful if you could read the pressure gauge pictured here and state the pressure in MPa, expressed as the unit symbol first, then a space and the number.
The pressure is MPa 0.58
